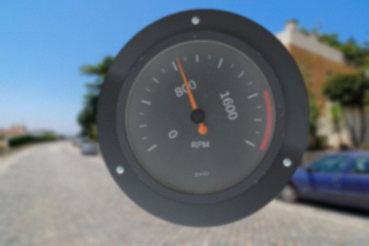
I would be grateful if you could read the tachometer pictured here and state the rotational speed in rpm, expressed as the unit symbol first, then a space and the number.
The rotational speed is rpm 850
